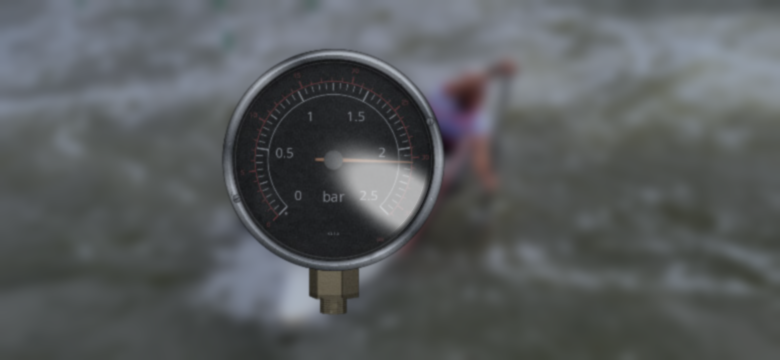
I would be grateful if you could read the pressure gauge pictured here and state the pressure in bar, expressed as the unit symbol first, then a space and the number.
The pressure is bar 2.1
